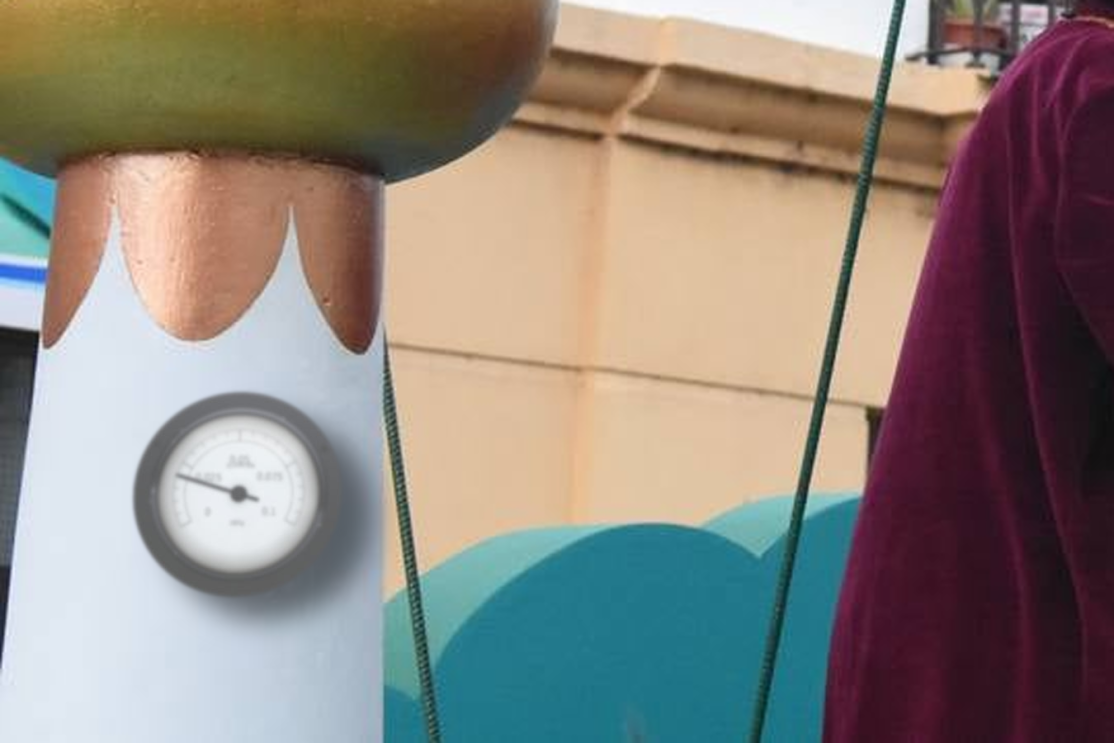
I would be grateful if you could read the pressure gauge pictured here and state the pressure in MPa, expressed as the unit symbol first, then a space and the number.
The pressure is MPa 0.02
